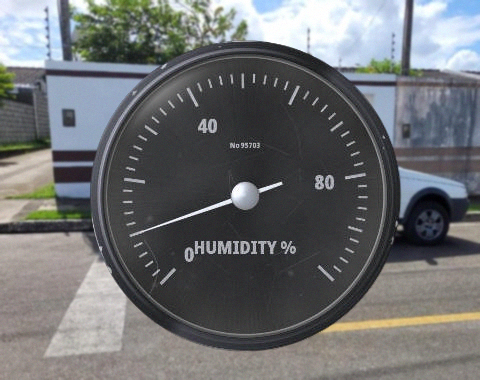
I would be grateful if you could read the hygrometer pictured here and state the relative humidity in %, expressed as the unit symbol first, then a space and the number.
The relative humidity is % 10
